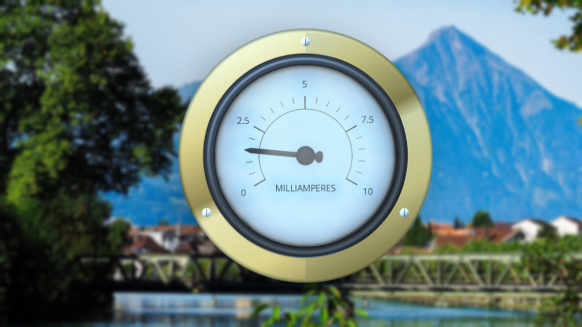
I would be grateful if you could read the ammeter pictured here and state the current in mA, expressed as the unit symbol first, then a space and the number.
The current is mA 1.5
